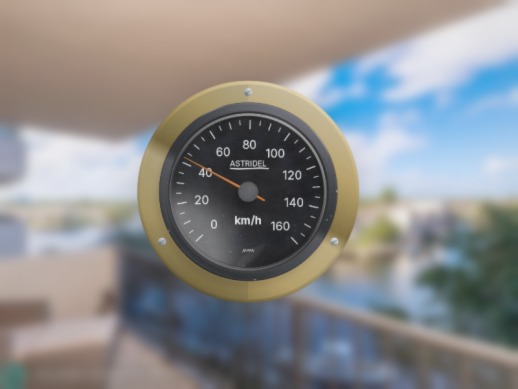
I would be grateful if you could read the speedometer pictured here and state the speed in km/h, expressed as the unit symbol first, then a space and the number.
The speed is km/h 42.5
